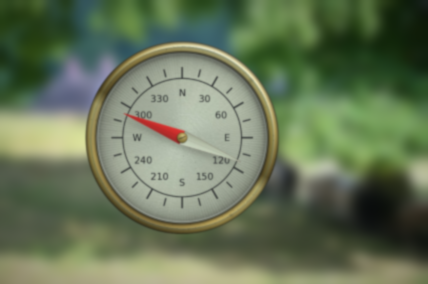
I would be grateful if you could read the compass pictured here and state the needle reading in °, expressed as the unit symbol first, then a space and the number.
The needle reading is ° 292.5
